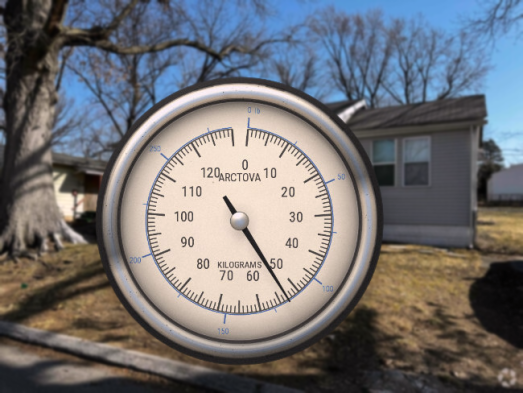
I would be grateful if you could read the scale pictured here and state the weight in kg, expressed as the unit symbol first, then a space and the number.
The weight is kg 53
